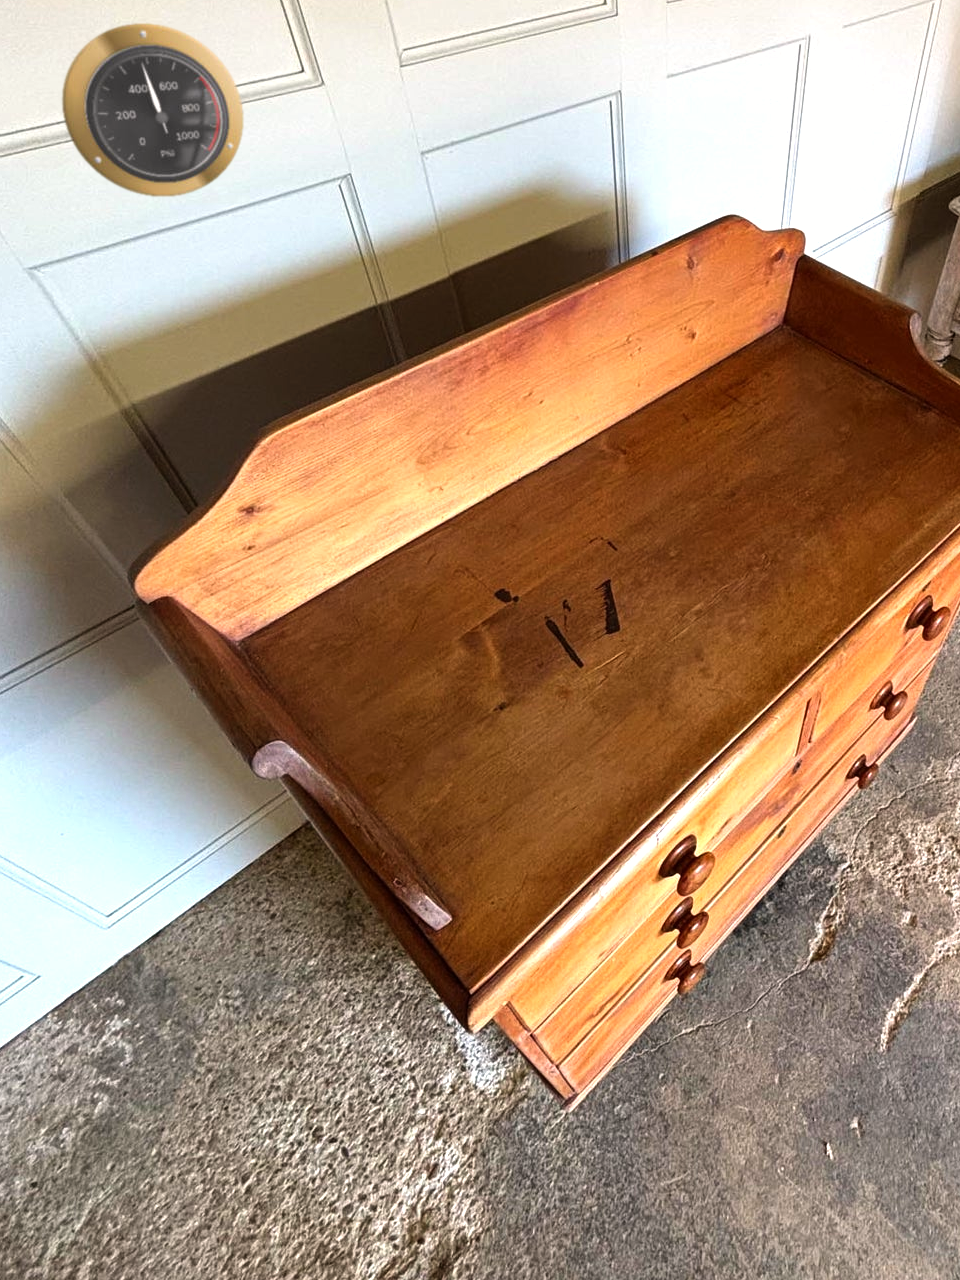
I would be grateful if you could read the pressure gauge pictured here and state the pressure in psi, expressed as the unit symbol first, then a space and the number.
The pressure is psi 475
